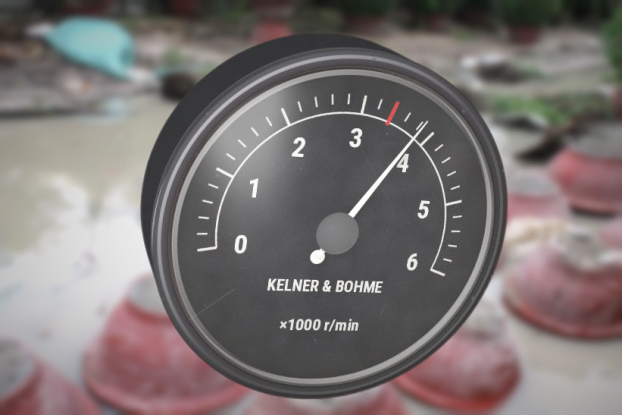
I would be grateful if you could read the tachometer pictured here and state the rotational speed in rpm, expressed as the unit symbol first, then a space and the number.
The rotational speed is rpm 3800
